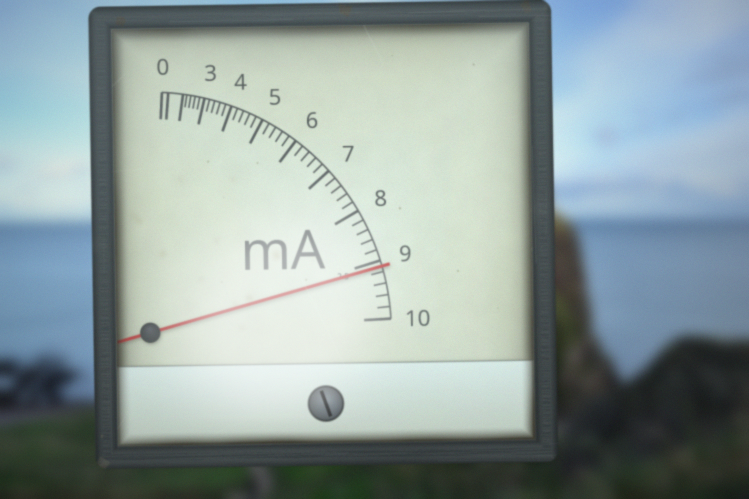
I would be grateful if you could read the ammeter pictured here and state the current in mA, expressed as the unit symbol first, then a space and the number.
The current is mA 9.1
